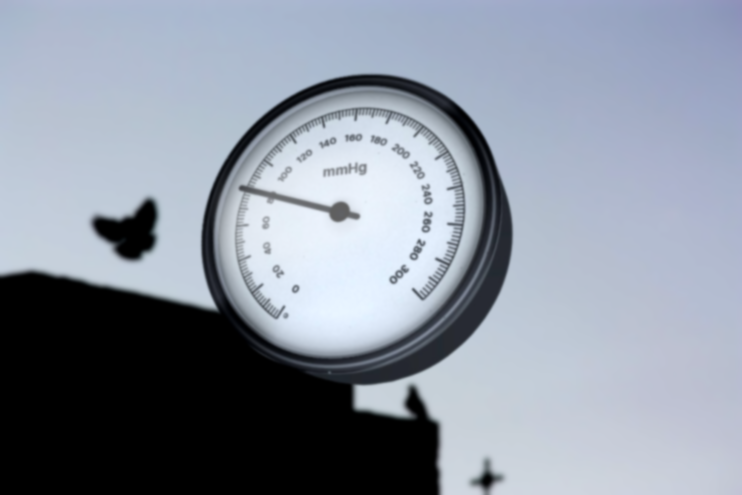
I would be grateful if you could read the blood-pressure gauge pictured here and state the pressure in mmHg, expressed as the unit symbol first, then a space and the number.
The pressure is mmHg 80
